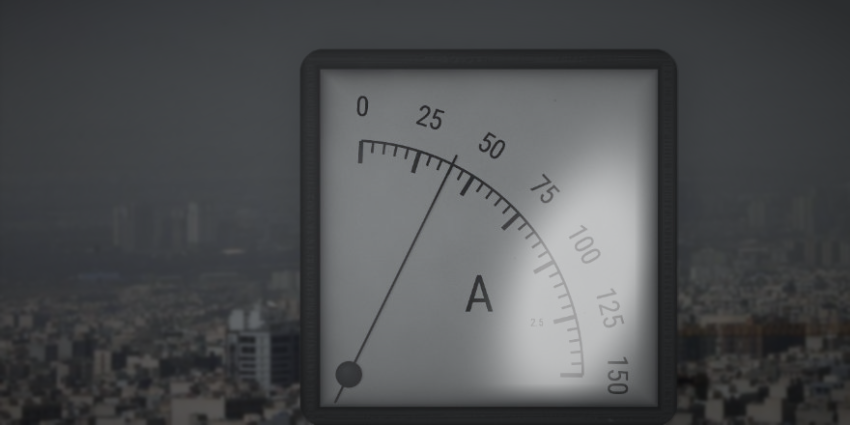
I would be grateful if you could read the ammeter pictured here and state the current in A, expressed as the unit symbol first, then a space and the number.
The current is A 40
